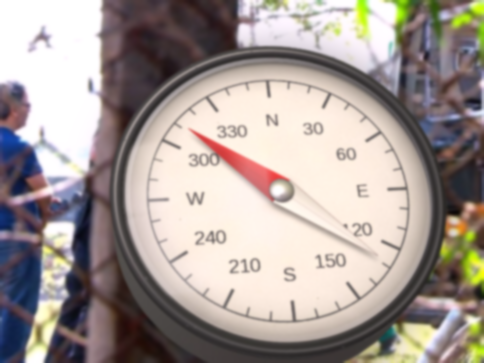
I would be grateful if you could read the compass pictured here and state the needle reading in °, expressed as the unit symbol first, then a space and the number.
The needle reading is ° 310
